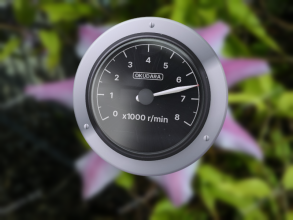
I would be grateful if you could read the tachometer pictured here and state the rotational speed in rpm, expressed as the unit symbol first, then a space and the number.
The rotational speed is rpm 6500
